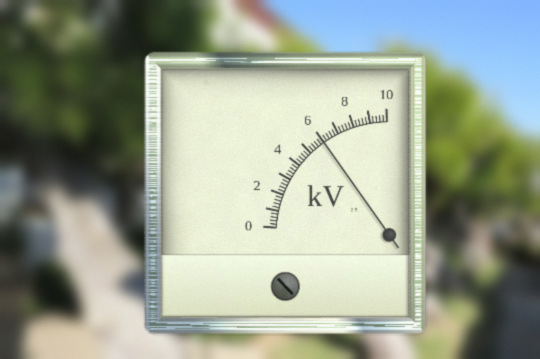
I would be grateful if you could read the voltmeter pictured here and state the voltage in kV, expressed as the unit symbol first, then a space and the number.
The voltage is kV 6
